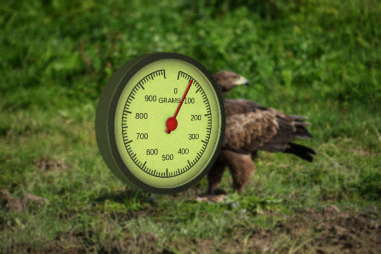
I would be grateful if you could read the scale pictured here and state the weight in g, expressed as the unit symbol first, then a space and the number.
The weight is g 50
